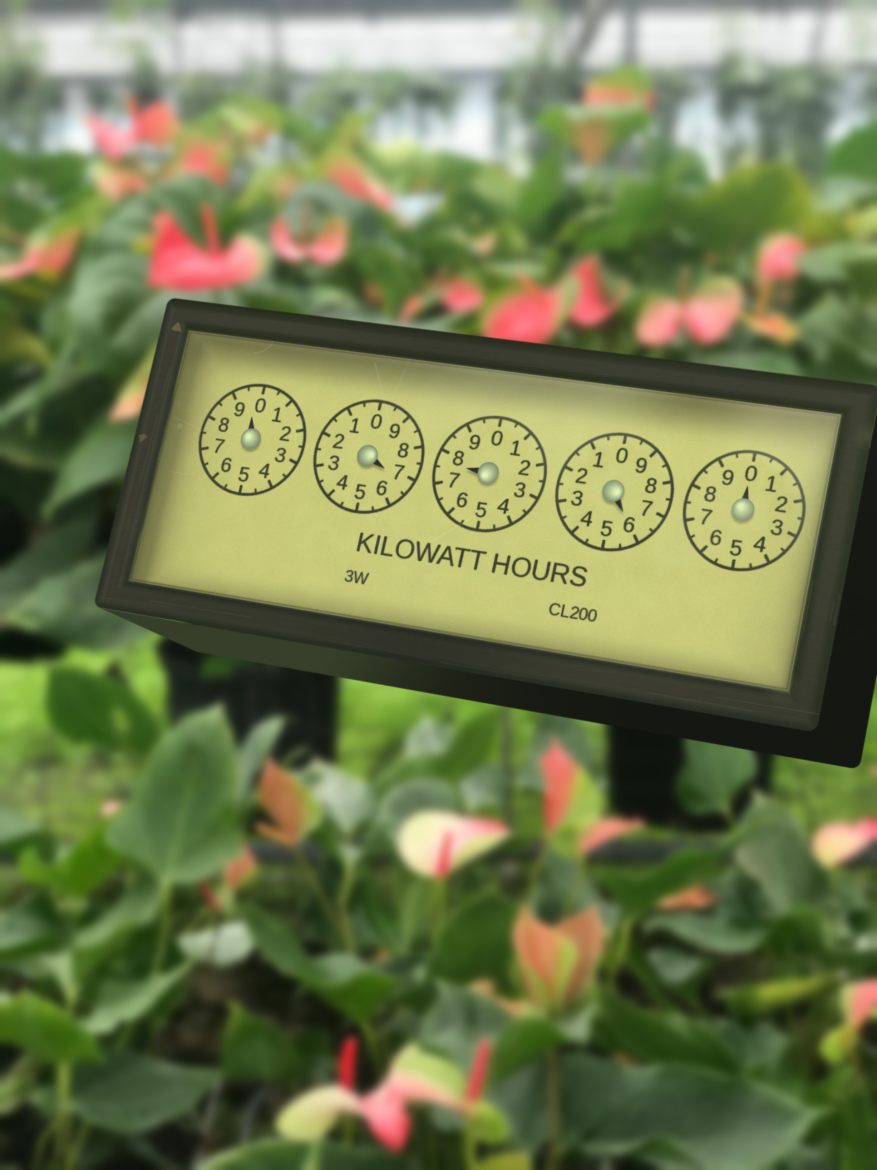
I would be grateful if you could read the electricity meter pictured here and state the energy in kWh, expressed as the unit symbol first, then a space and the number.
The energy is kWh 96760
